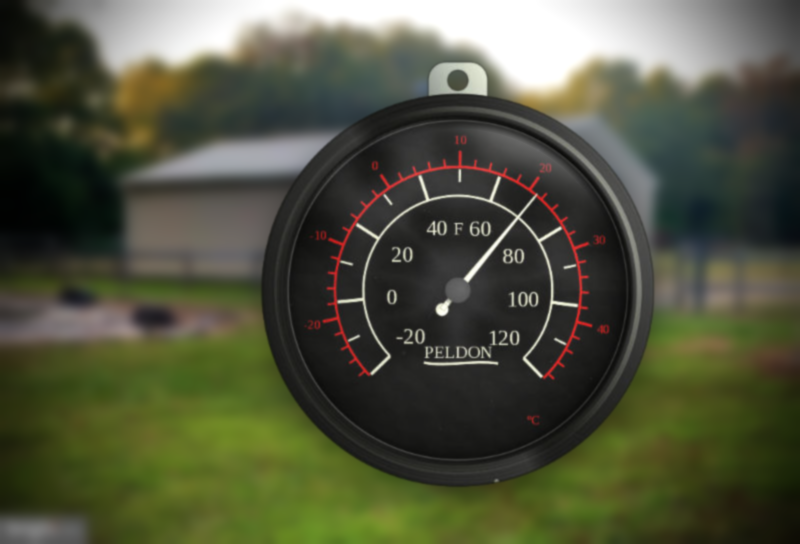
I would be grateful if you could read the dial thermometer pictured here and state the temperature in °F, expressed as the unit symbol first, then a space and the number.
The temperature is °F 70
